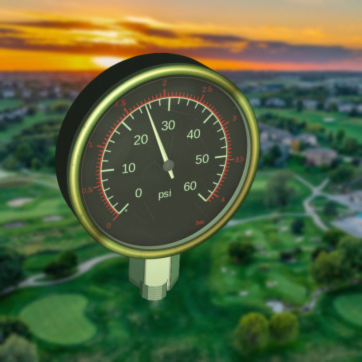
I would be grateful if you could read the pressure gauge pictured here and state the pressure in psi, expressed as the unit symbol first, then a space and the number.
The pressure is psi 25
